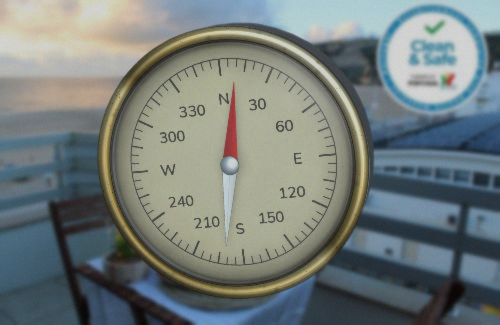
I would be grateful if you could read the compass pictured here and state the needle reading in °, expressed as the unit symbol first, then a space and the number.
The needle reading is ° 10
